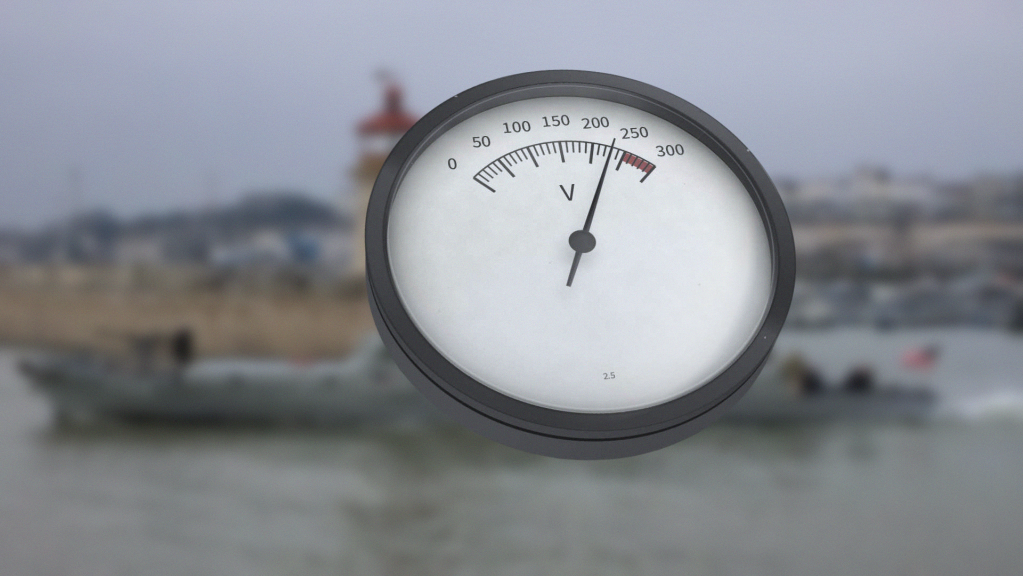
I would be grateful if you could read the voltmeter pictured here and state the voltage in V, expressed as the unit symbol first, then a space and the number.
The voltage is V 230
